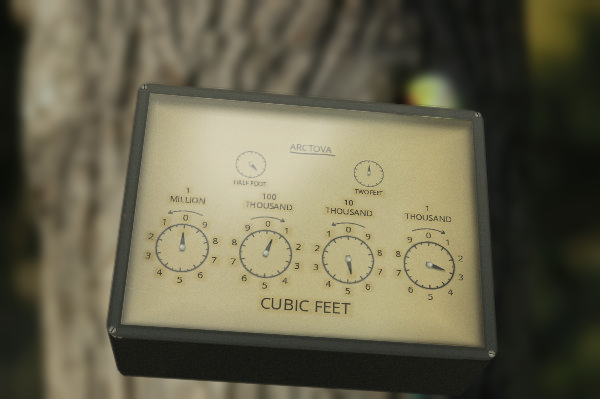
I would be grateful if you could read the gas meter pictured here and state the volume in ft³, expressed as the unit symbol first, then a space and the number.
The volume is ft³ 5300
